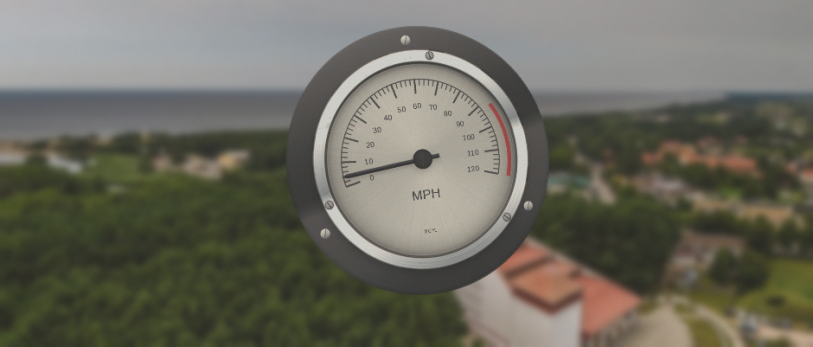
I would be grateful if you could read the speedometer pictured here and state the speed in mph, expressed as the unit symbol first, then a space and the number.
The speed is mph 4
